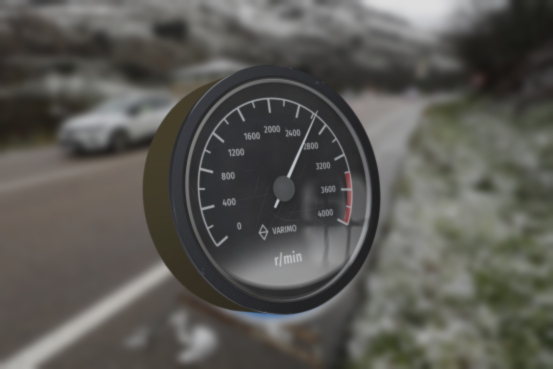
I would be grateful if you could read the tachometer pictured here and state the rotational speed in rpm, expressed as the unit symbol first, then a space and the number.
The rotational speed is rpm 2600
